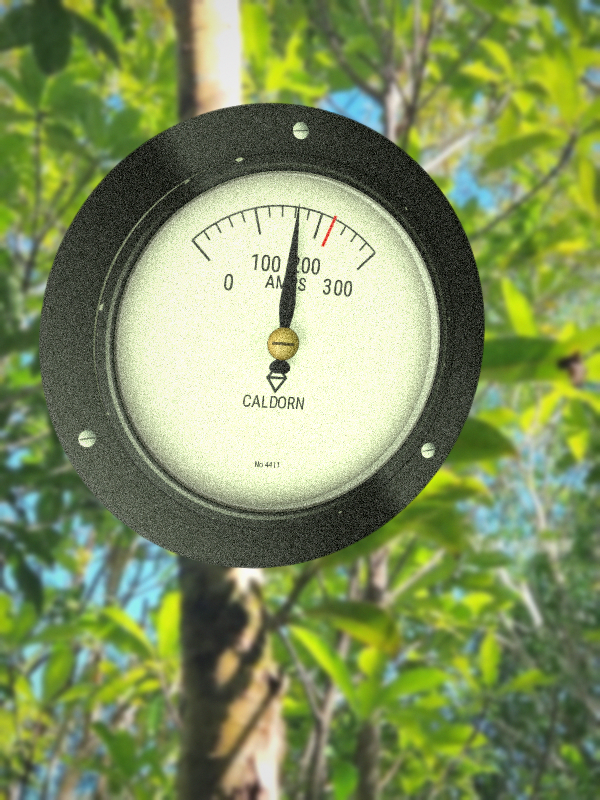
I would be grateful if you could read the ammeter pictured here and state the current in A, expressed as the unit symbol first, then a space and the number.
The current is A 160
